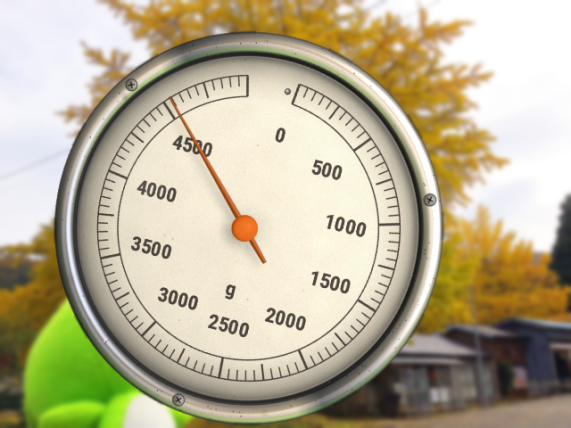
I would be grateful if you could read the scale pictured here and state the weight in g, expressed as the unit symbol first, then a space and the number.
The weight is g 4550
